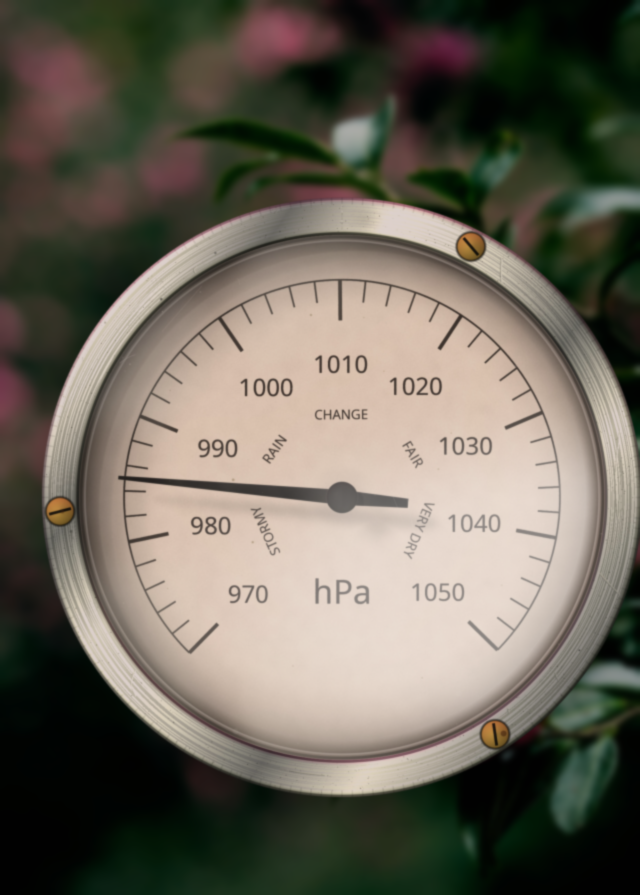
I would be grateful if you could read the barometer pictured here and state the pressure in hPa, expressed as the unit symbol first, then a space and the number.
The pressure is hPa 985
